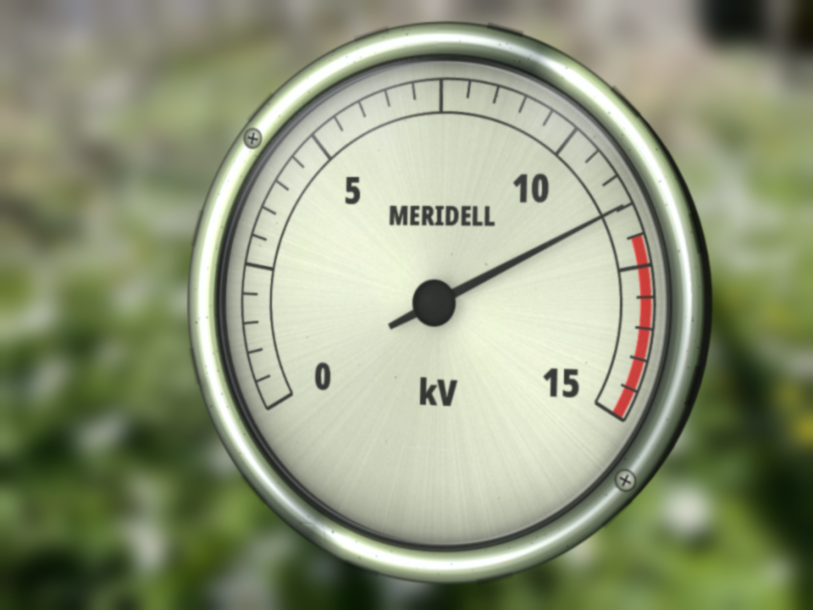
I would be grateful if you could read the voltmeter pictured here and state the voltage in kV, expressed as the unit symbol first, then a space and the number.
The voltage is kV 11.5
